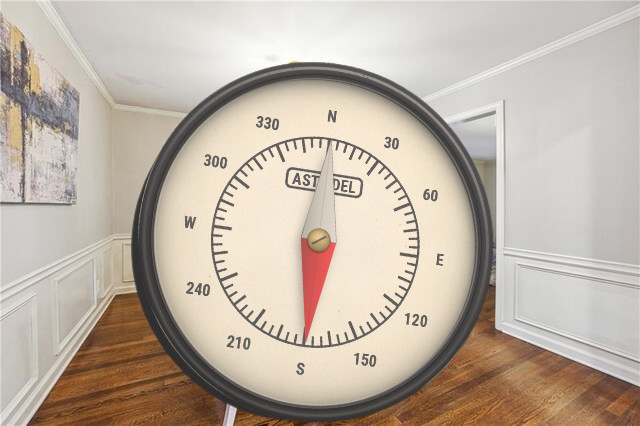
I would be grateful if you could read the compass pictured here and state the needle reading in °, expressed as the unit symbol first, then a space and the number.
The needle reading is ° 180
